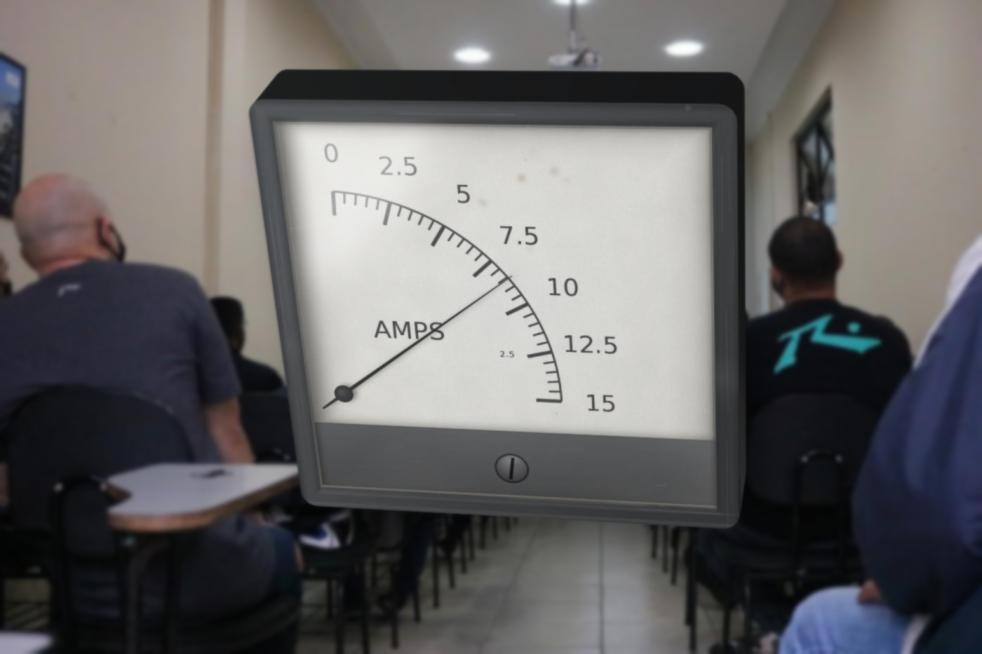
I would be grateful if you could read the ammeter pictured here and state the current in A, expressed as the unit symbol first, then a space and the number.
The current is A 8.5
